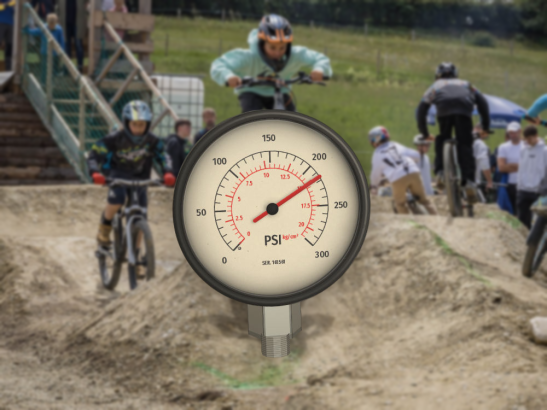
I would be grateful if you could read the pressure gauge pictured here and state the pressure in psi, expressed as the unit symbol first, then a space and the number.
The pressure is psi 215
